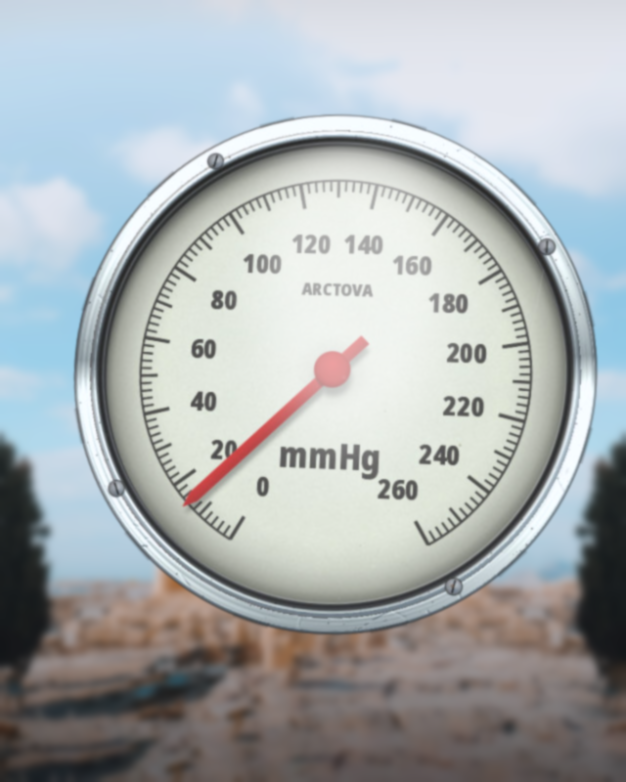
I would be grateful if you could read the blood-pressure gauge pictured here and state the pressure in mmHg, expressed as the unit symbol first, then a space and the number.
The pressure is mmHg 14
